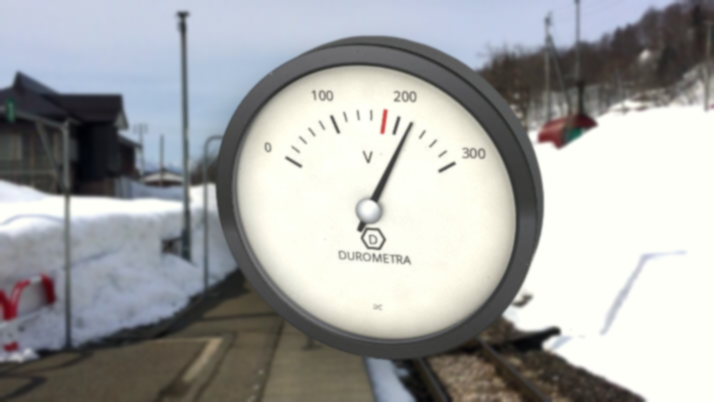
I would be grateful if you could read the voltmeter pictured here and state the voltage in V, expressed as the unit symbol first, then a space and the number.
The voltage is V 220
